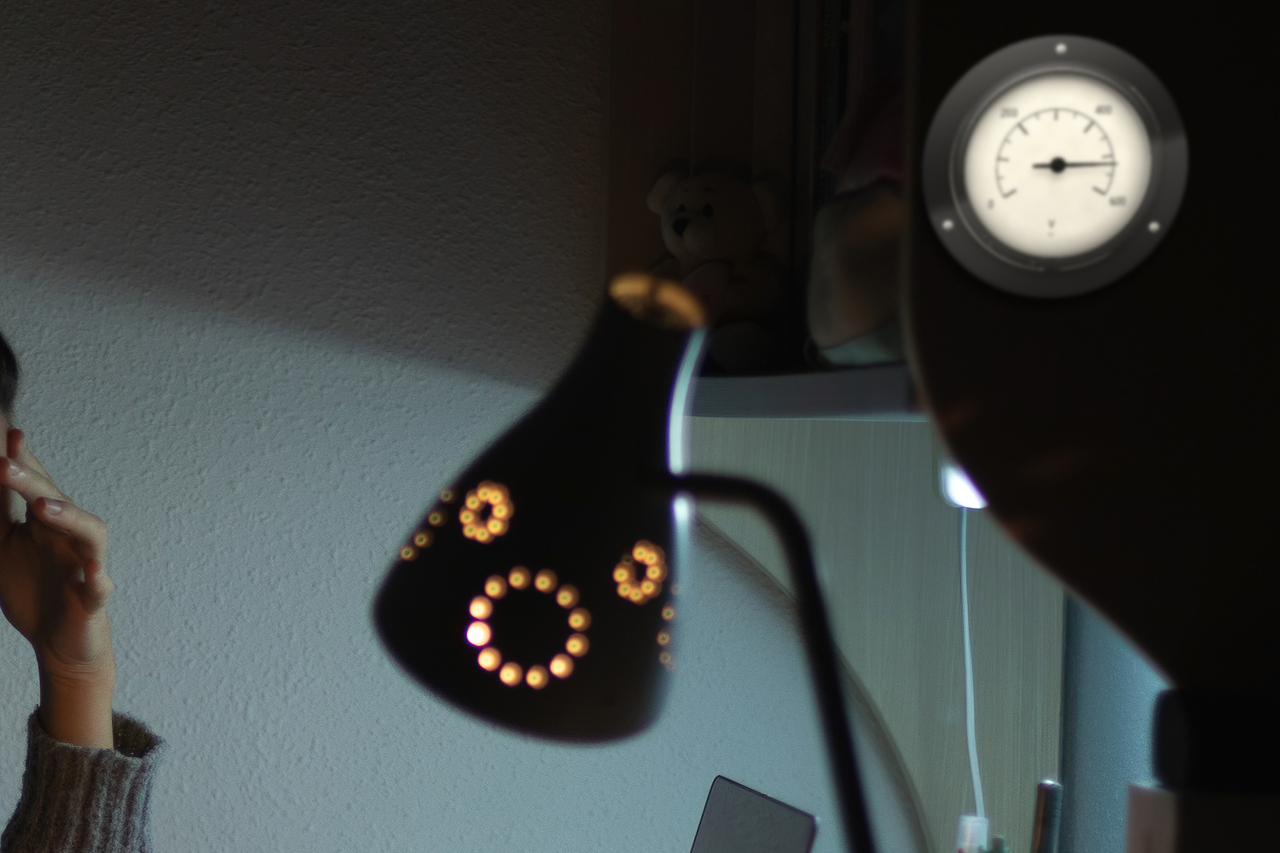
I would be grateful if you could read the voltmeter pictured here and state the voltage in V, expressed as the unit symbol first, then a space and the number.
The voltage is V 525
